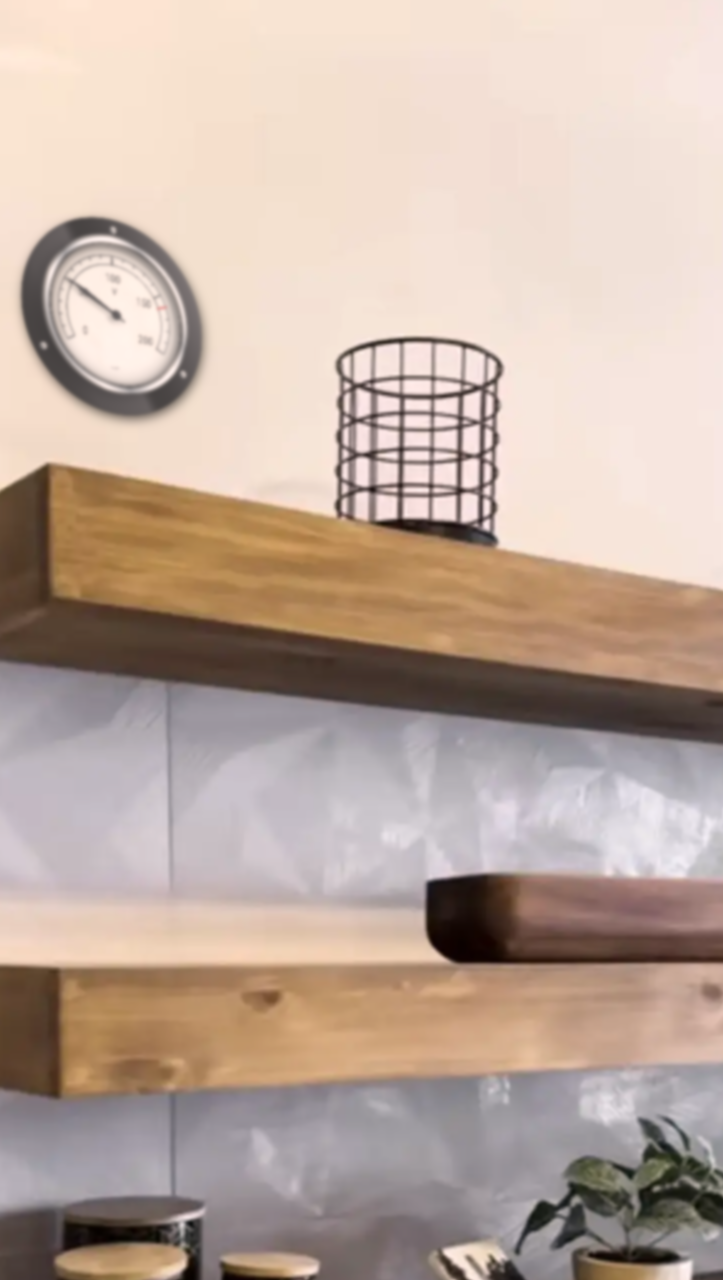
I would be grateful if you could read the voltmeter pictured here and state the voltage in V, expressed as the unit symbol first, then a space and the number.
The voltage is V 50
